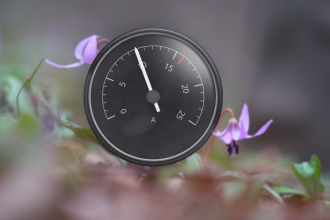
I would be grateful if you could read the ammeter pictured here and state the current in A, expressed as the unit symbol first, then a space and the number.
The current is A 10
